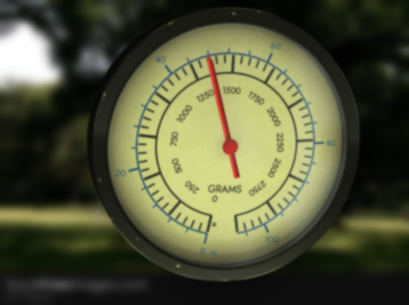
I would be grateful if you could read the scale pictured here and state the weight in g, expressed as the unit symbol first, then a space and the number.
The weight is g 1350
